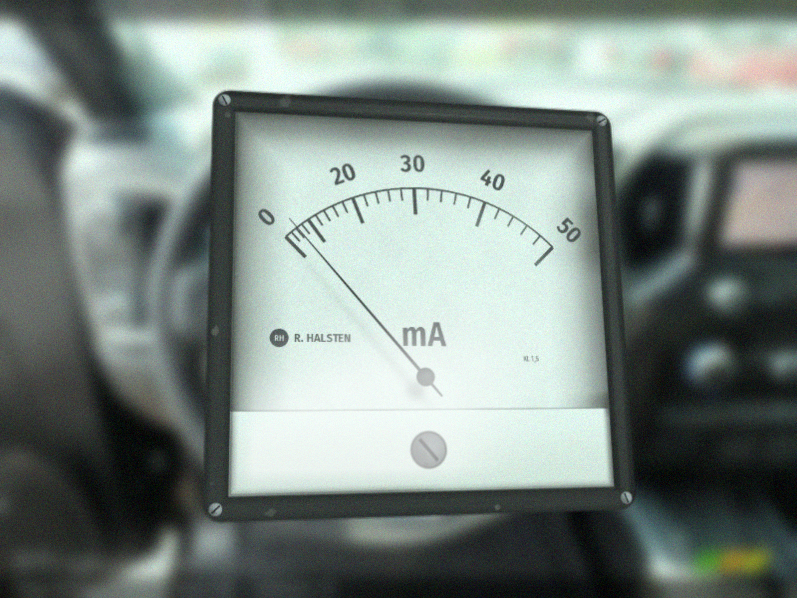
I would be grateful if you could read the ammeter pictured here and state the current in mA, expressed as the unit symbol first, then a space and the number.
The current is mA 6
